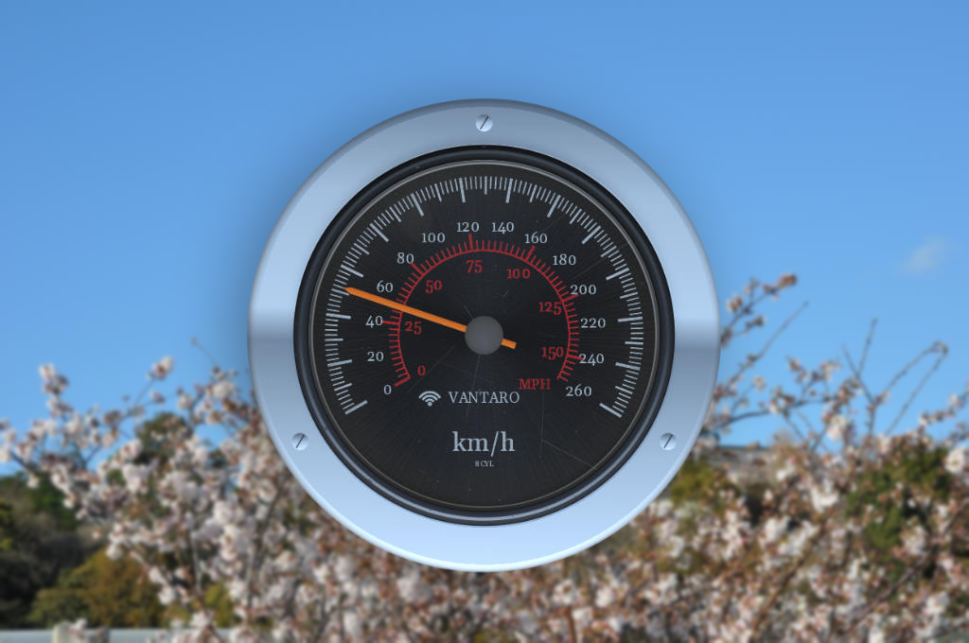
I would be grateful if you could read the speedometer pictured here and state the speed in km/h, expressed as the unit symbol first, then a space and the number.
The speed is km/h 52
